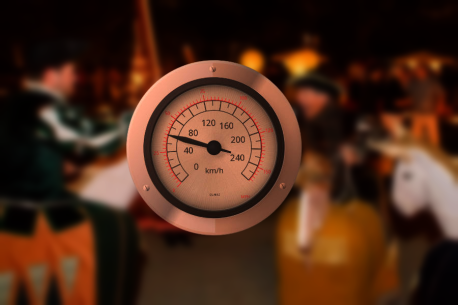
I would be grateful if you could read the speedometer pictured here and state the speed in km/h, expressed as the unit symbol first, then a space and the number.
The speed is km/h 60
